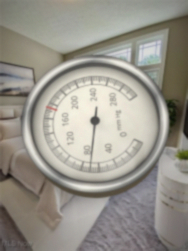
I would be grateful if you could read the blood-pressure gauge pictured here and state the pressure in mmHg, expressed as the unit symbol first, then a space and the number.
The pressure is mmHg 70
